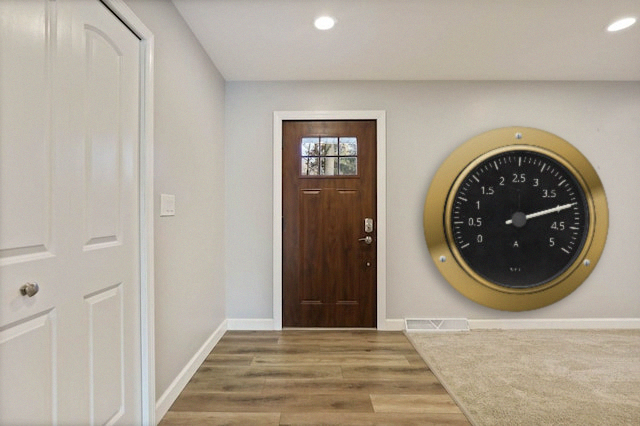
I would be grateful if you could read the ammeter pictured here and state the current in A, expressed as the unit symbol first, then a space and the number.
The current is A 4
